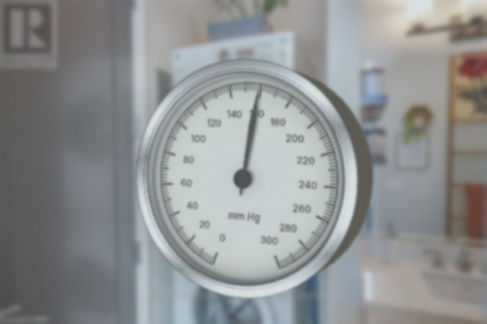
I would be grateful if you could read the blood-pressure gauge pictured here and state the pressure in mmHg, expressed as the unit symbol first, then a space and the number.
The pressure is mmHg 160
